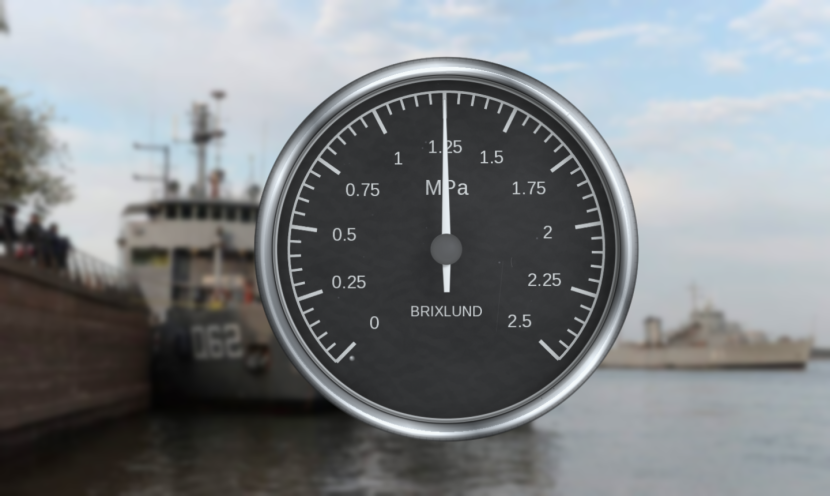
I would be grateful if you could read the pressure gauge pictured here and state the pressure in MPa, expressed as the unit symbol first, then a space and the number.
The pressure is MPa 1.25
